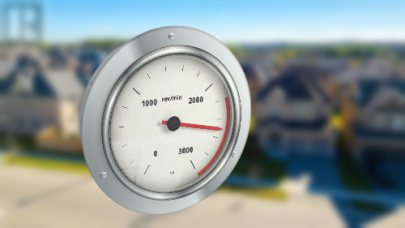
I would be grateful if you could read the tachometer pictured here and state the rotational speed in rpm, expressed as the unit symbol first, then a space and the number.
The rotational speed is rpm 2500
